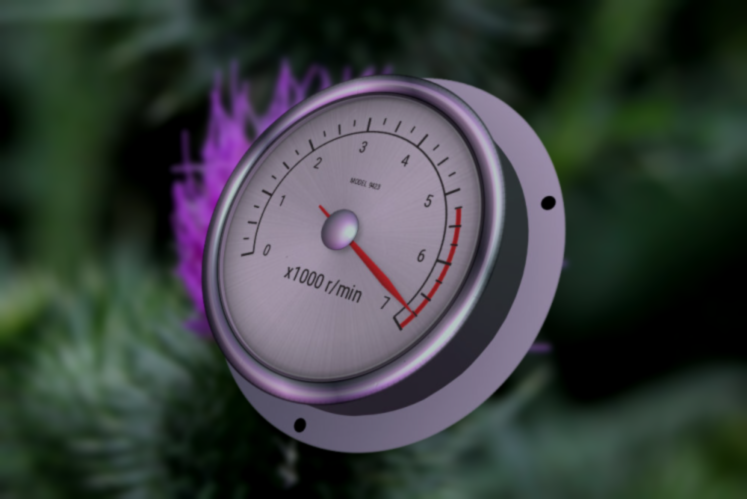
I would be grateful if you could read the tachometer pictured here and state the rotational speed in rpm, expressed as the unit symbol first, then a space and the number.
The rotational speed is rpm 6750
